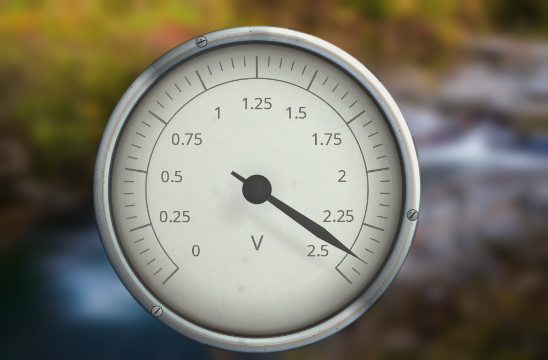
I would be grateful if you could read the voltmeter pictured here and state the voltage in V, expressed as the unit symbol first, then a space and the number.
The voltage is V 2.4
